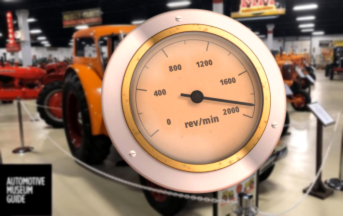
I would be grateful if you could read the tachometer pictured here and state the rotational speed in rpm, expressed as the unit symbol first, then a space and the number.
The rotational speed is rpm 1900
